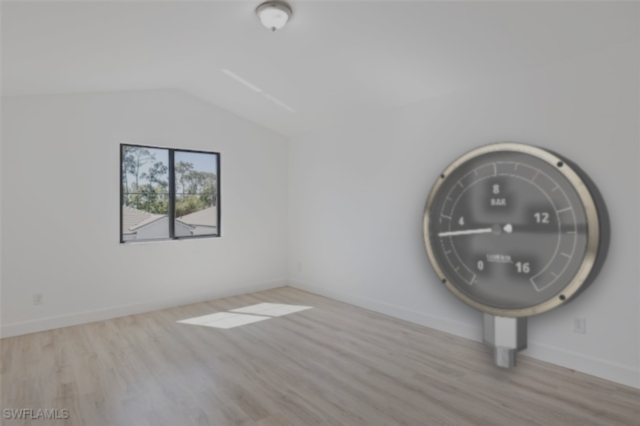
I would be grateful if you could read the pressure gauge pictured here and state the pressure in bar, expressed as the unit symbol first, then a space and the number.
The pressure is bar 3
